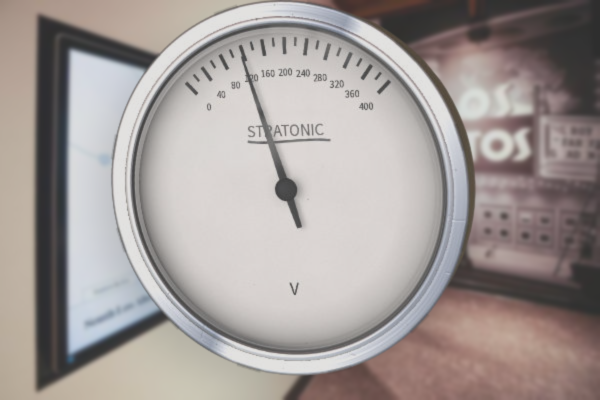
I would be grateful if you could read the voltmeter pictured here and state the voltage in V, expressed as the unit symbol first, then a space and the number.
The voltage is V 120
